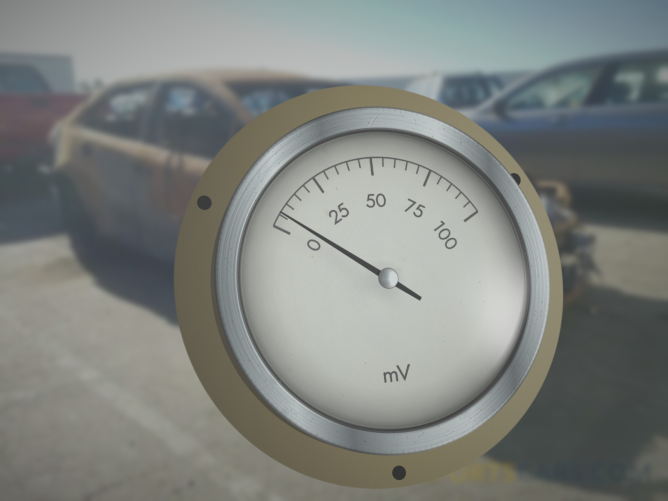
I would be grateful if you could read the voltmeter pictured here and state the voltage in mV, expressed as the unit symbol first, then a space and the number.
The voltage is mV 5
